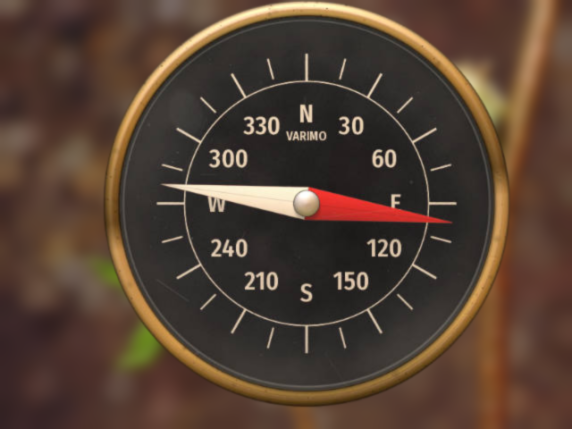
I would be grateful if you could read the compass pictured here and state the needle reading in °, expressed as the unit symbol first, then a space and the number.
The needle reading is ° 97.5
